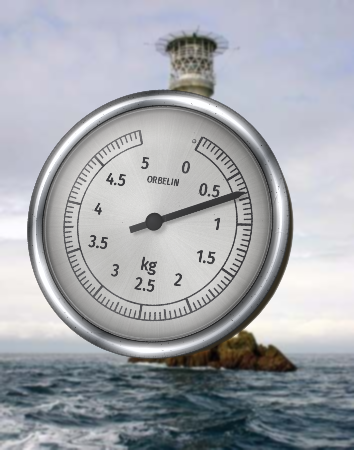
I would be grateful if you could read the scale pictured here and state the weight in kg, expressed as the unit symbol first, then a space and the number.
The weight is kg 0.7
